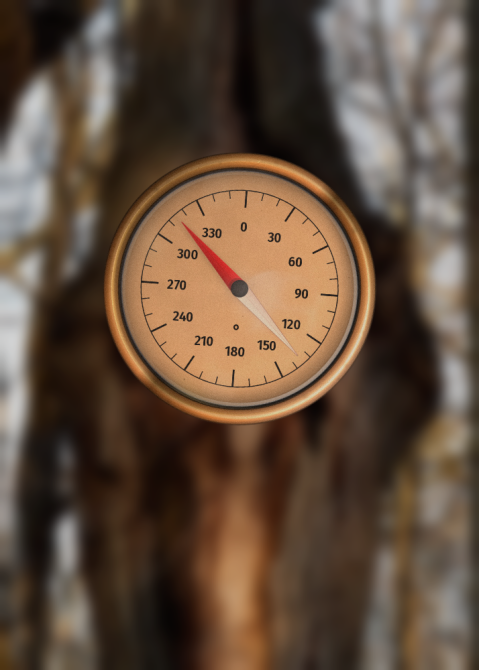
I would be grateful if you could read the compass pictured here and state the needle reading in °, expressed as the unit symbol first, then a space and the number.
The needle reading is ° 315
